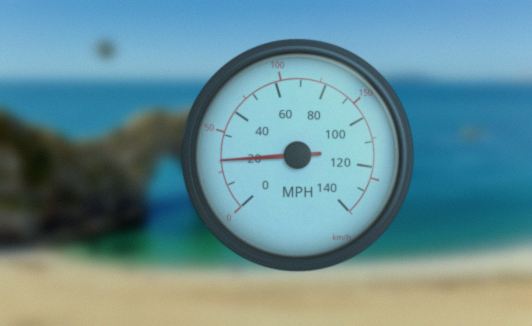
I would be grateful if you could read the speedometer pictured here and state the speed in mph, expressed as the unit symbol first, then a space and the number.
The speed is mph 20
